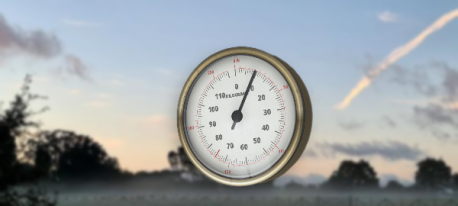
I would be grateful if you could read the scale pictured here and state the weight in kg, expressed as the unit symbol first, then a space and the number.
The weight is kg 10
